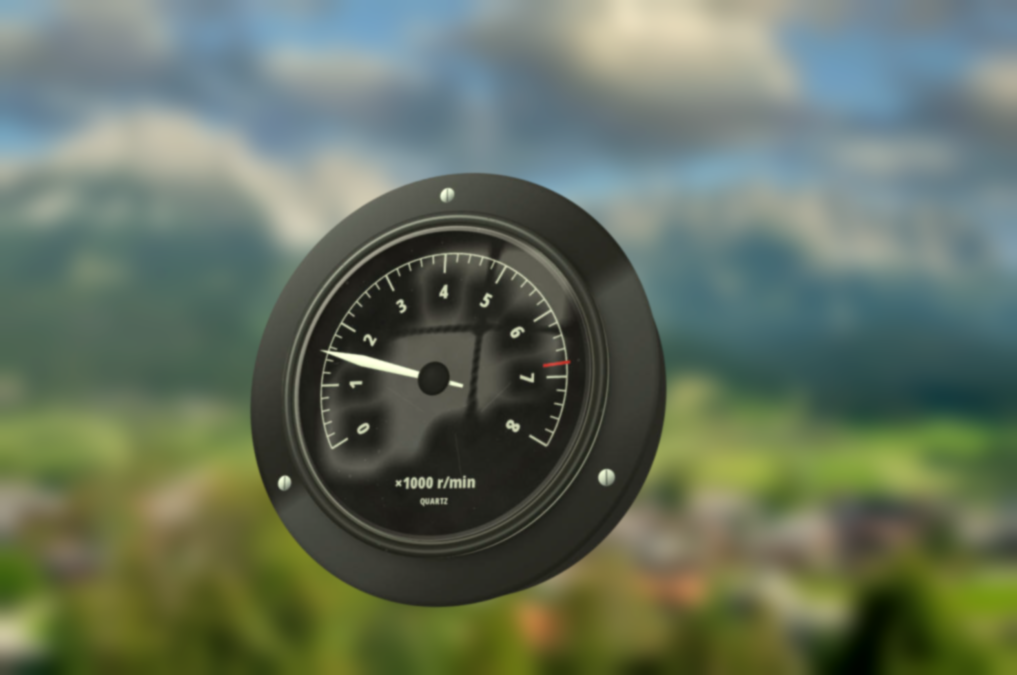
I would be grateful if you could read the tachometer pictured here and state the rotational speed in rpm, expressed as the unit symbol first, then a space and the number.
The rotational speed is rpm 1500
